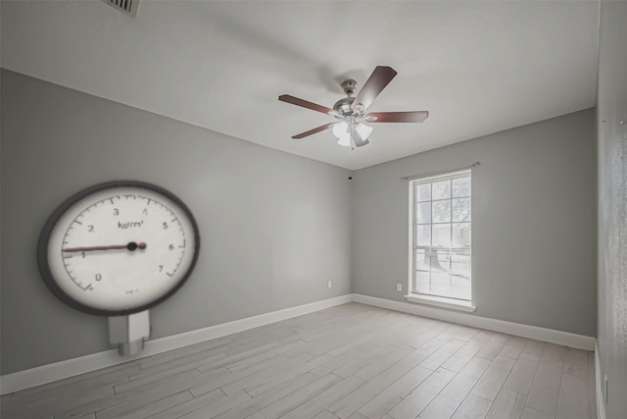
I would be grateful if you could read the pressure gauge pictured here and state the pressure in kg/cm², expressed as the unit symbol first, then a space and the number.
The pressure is kg/cm² 1.2
